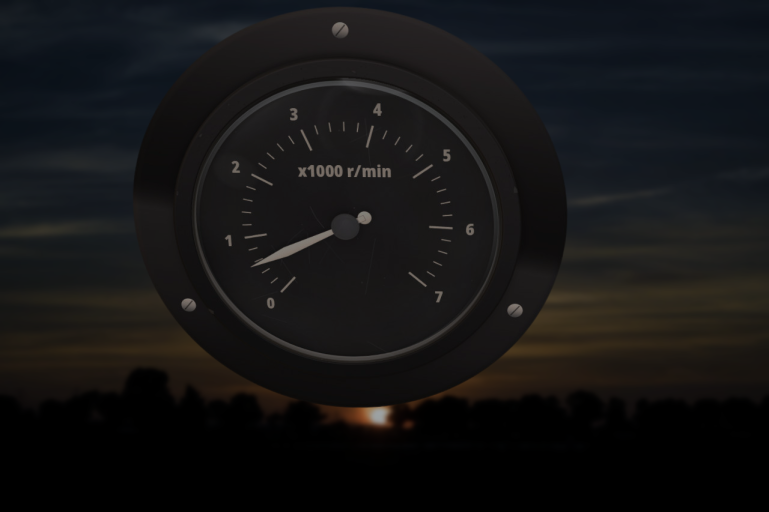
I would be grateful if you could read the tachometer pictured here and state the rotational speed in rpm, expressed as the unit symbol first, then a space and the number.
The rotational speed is rpm 600
